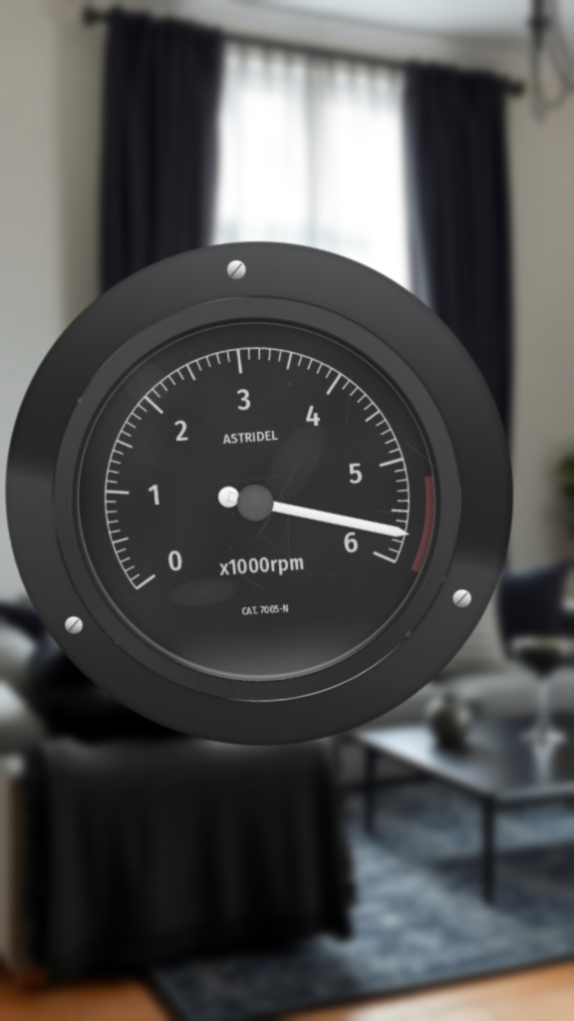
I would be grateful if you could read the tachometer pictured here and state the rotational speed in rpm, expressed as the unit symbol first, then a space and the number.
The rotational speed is rpm 5700
